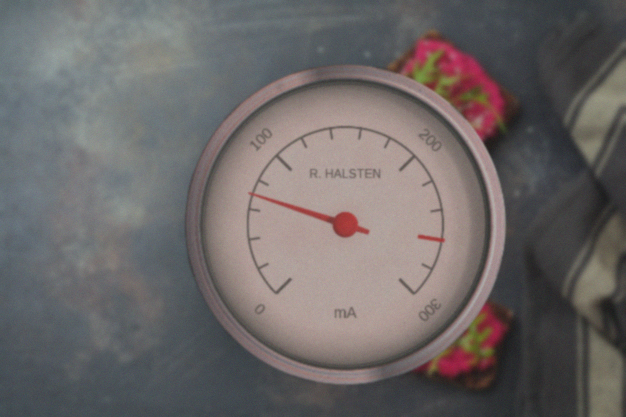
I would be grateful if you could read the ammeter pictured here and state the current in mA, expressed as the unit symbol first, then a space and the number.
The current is mA 70
